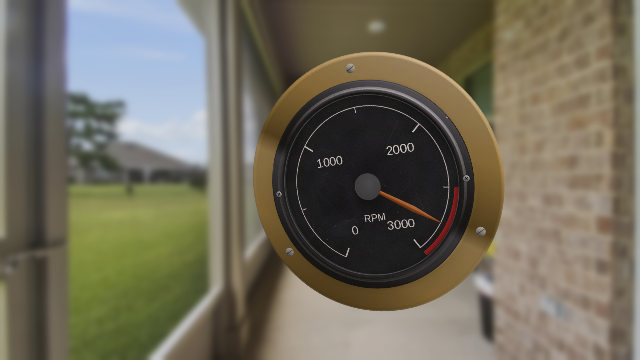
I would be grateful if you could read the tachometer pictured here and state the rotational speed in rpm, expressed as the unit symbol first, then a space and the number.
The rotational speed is rpm 2750
